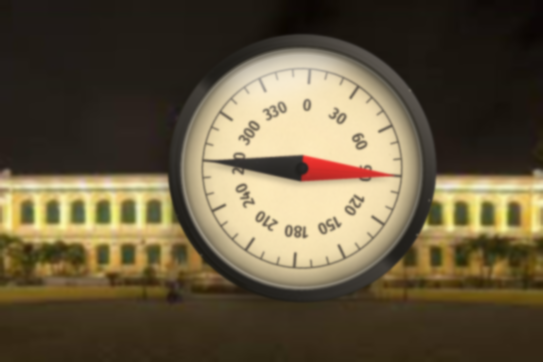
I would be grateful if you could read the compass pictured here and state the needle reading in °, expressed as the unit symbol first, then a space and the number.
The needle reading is ° 90
